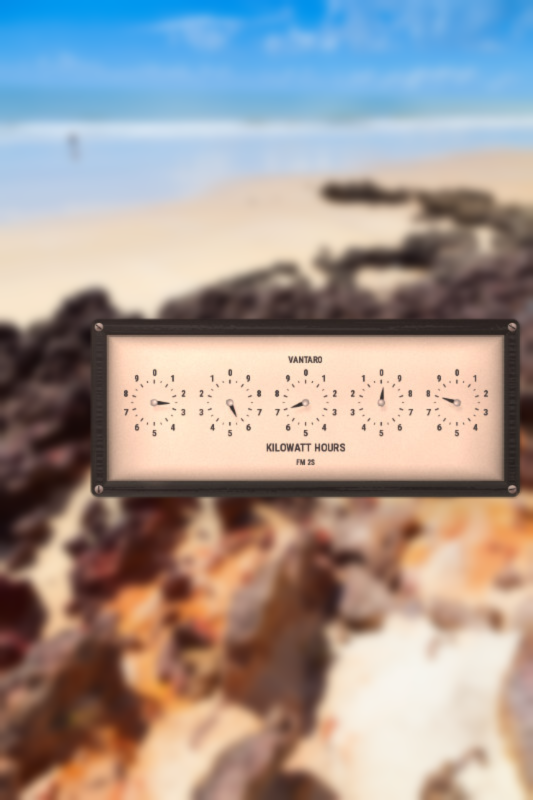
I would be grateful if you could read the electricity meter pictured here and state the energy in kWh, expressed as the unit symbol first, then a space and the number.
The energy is kWh 25698
